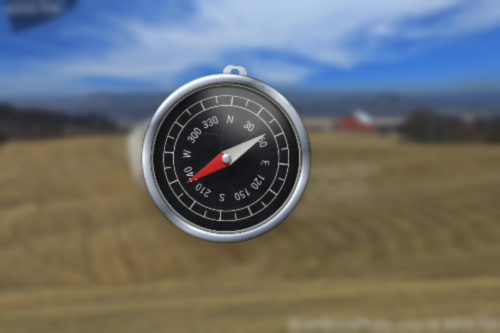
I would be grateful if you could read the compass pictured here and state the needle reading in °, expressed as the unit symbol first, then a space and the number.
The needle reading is ° 232.5
